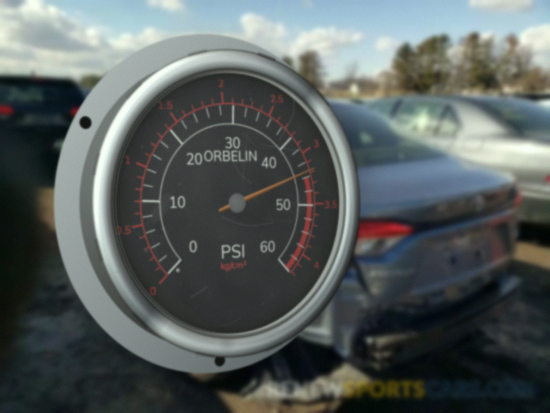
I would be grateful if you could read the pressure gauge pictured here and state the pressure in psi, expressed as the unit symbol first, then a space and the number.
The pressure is psi 45
